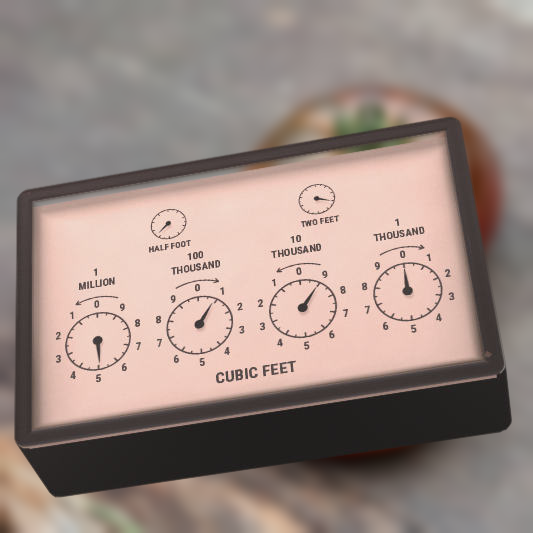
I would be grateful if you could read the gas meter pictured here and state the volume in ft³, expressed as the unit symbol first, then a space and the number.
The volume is ft³ 509000
